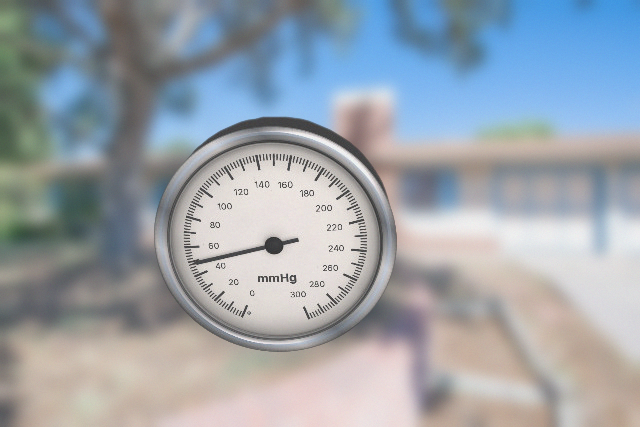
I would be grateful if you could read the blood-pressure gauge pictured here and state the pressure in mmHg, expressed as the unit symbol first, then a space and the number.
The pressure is mmHg 50
